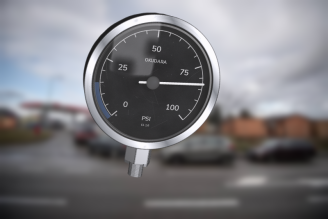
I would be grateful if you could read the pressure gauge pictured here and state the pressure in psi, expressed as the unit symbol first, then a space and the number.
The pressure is psi 82.5
